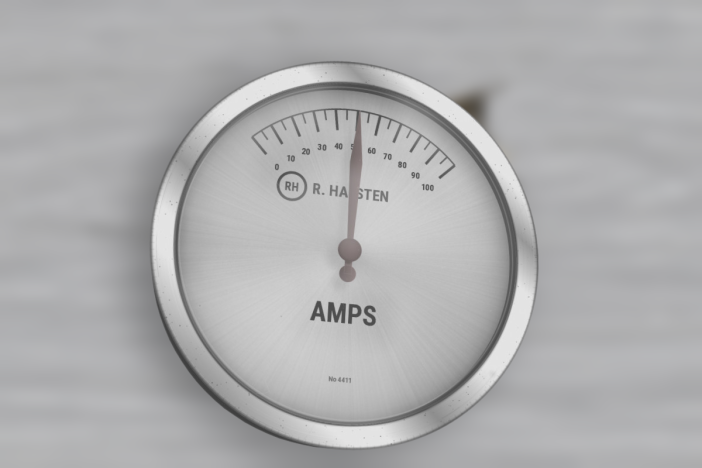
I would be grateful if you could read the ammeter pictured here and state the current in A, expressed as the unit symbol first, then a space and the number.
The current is A 50
